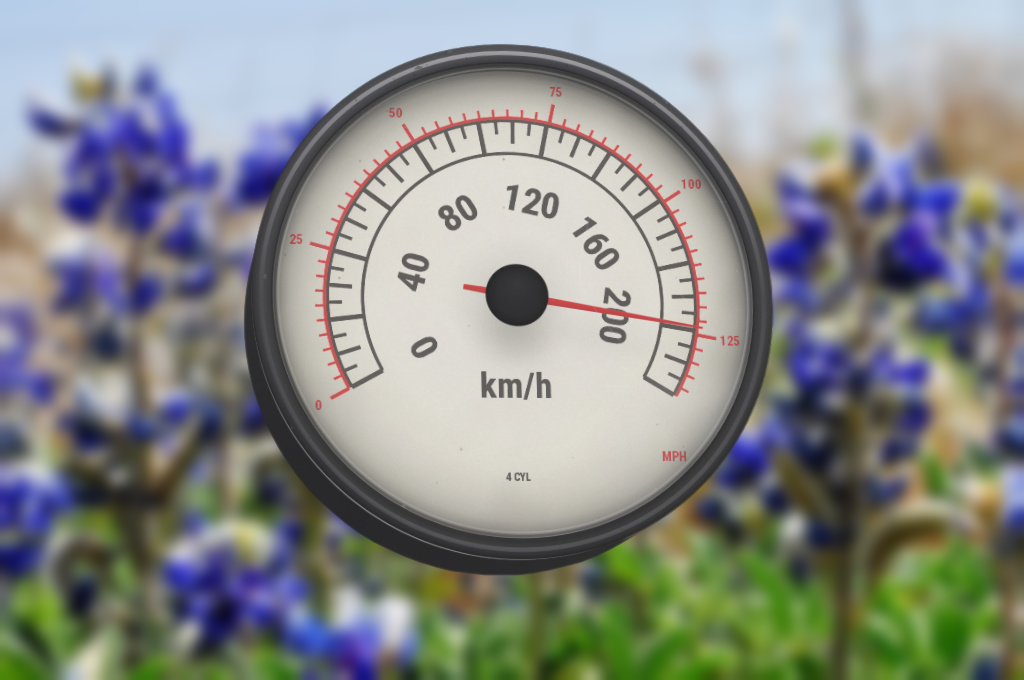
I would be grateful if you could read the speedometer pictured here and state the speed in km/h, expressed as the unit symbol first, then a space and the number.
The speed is km/h 200
